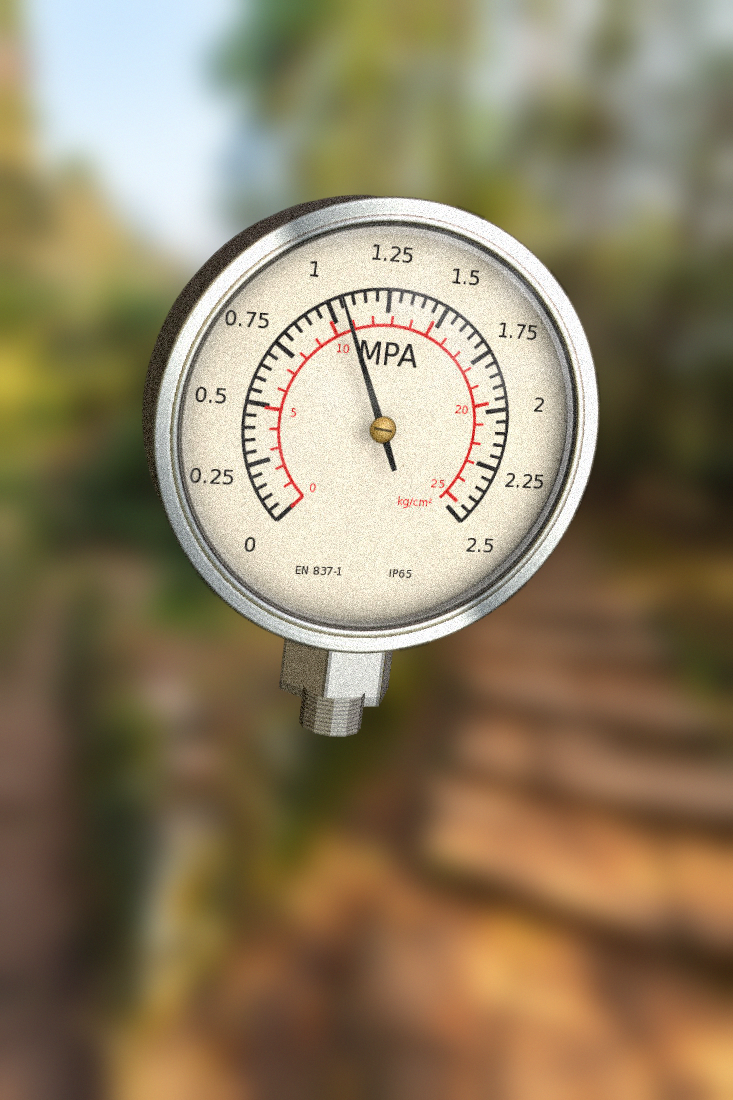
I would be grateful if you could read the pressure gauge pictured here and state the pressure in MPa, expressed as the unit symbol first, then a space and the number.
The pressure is MPa 1.05
